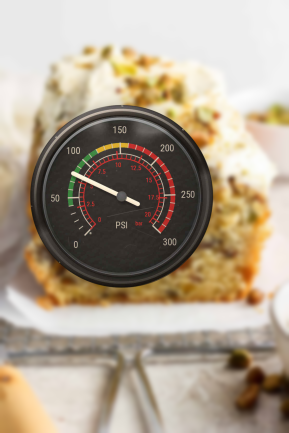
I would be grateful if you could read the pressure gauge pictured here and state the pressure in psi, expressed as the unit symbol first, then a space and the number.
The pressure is psi 80
